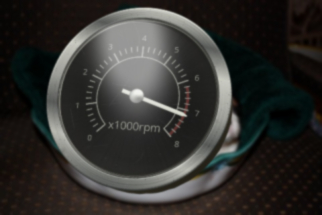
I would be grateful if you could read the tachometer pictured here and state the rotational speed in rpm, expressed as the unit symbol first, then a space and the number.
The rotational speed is rpm 7200
